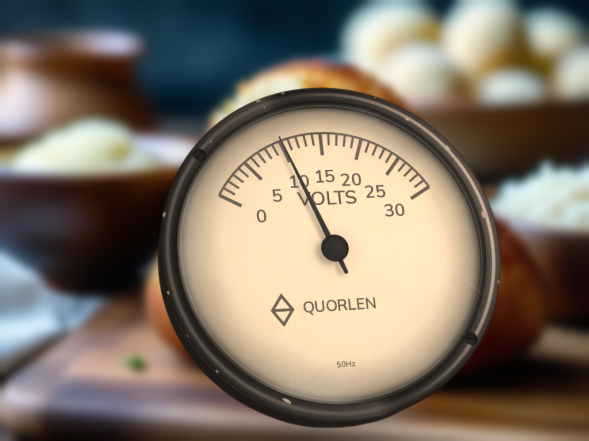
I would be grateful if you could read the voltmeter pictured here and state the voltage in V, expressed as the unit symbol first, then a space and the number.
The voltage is V 10
